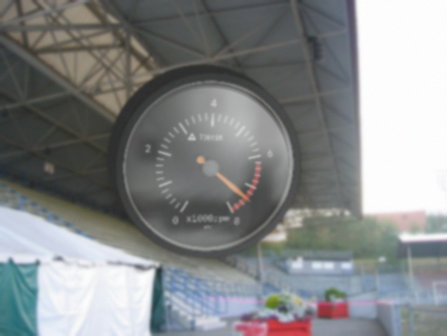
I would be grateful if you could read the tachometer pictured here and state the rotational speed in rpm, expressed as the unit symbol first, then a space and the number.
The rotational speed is rpm 7400
